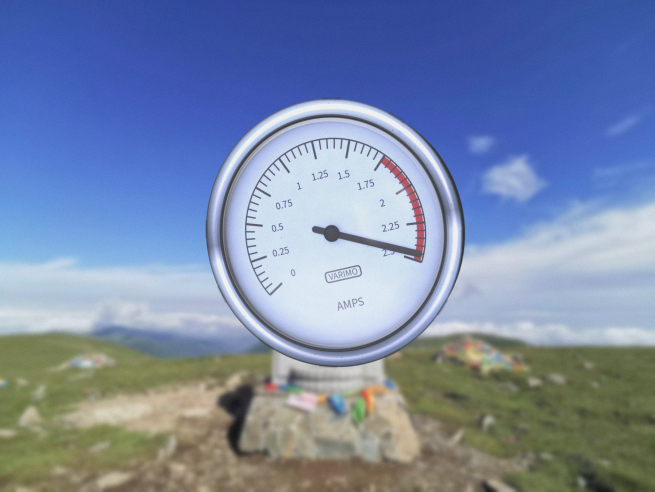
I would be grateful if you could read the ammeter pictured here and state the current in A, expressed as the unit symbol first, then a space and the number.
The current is A 2.45
